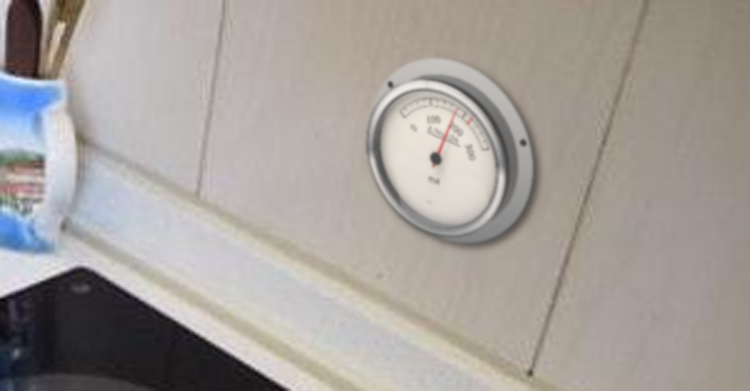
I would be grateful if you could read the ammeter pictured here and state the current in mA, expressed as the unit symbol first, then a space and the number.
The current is mA 180
